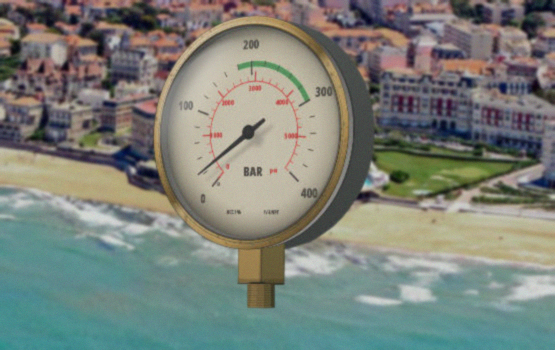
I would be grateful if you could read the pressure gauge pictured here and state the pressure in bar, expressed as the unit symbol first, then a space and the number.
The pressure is bar 20
